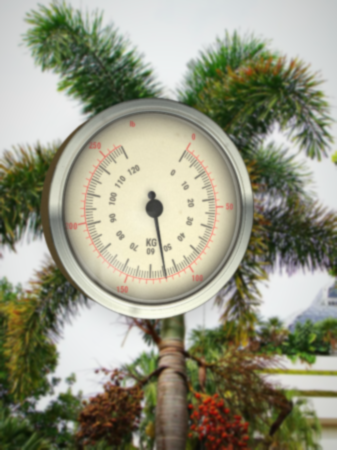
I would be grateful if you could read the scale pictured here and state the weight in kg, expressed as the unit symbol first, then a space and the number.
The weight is kg 55
